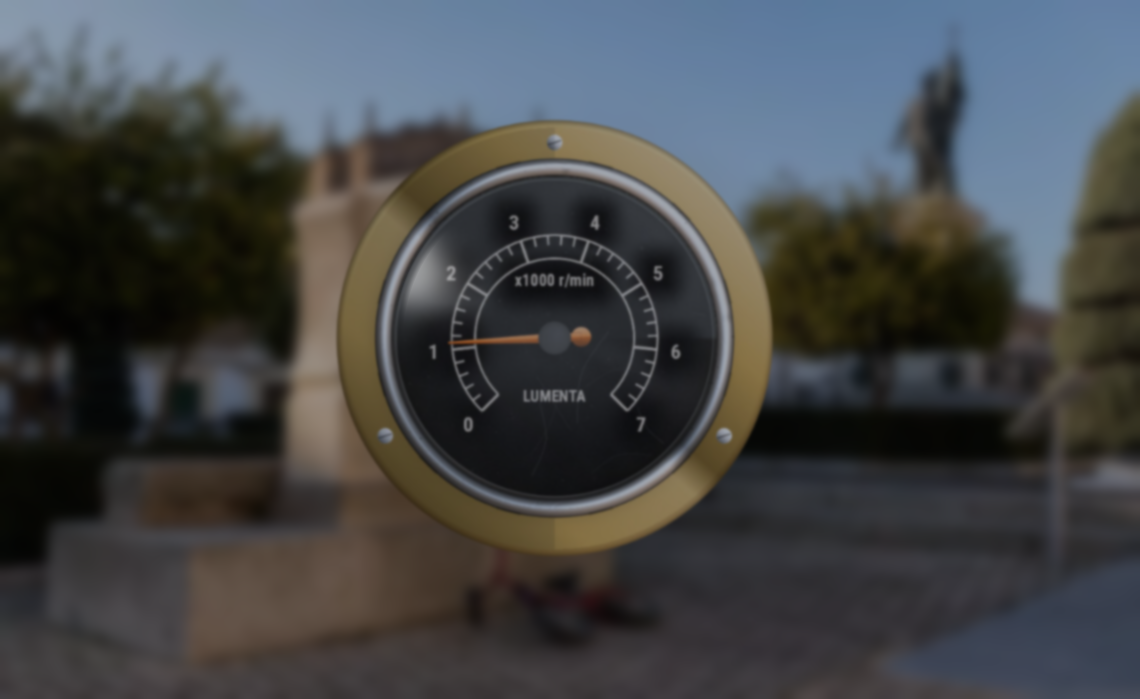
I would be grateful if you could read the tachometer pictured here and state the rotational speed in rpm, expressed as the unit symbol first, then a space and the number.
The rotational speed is rpm 1100
